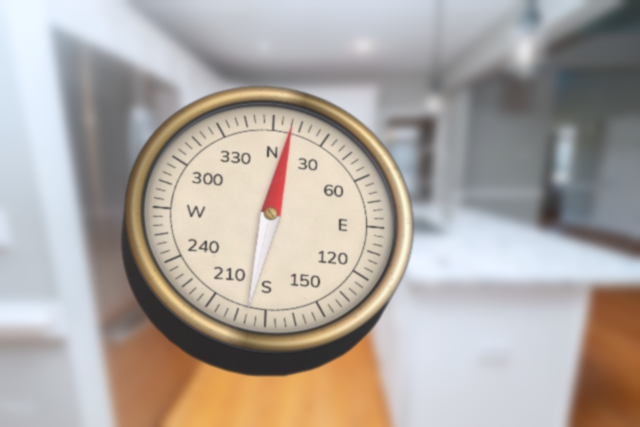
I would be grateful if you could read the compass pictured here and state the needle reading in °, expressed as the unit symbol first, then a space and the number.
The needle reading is ° 10
